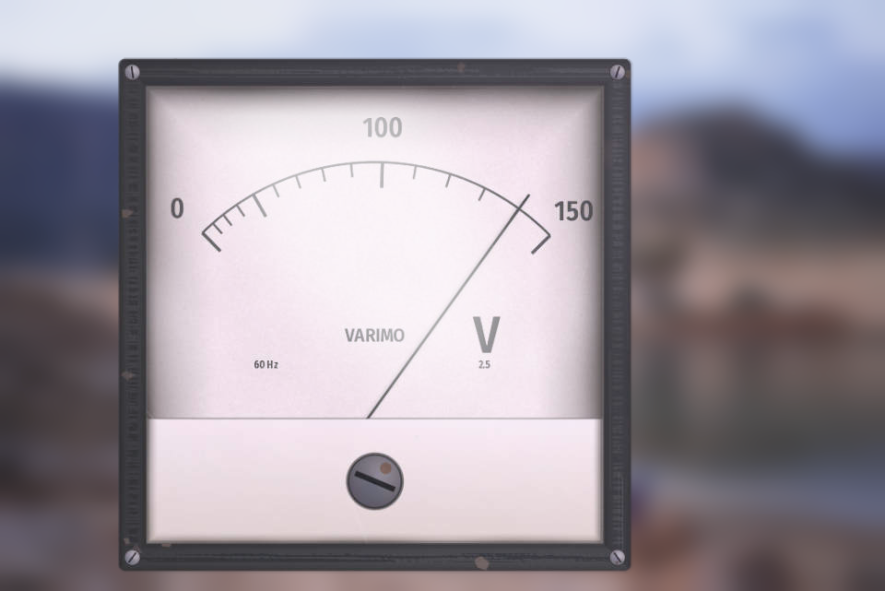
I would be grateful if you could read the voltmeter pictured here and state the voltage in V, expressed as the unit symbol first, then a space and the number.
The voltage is V 140
